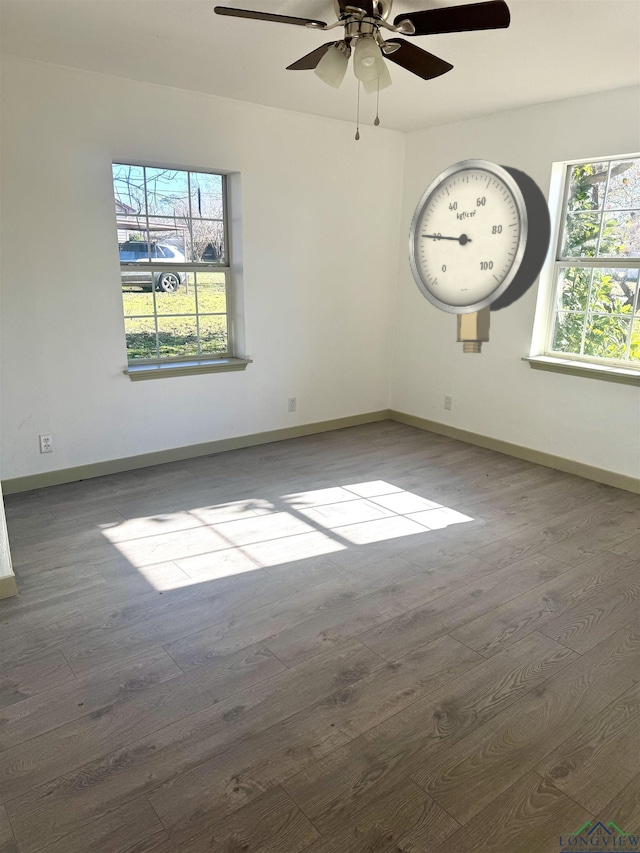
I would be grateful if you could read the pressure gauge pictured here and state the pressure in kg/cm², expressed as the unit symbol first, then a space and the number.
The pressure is kg/cm² 20
